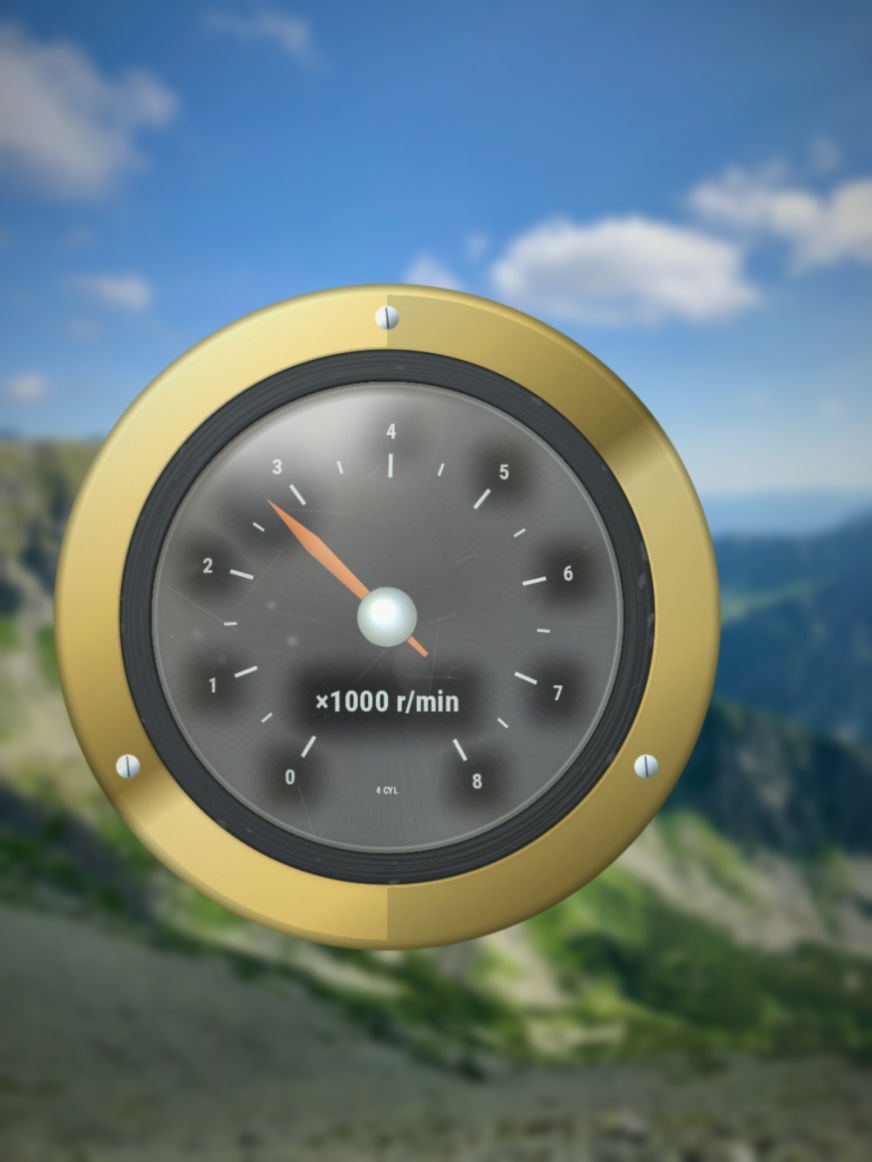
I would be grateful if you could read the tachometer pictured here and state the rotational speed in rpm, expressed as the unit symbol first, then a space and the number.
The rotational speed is rpm 2750
